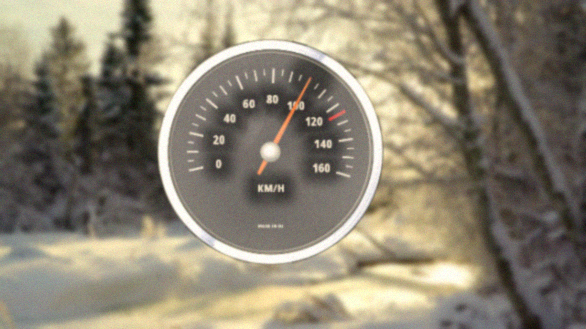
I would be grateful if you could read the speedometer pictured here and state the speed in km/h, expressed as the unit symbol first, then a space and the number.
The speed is km/h 100
